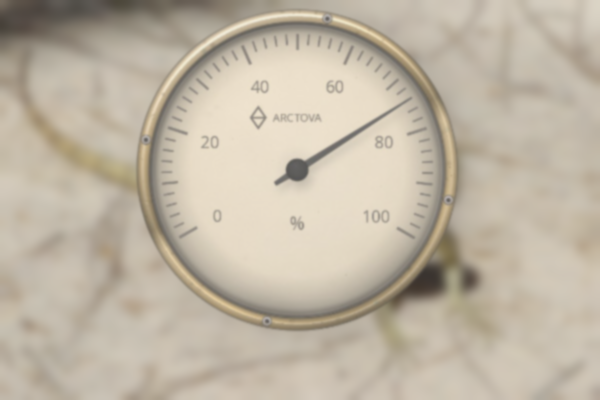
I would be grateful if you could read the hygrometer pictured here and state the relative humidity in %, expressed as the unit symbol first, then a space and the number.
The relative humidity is % 74
